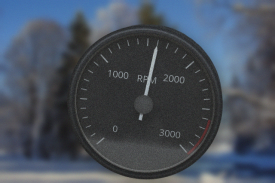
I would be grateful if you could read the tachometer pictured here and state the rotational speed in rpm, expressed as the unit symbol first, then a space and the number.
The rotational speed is rpm 1600
